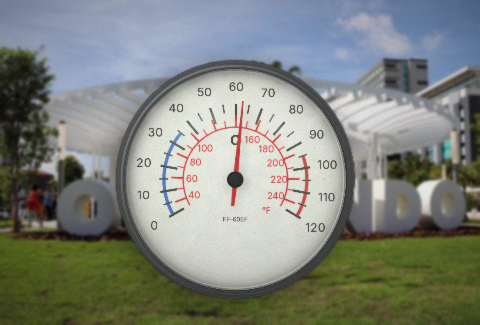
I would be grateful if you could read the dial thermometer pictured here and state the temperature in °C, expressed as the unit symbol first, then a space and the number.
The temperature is °C 62.5
